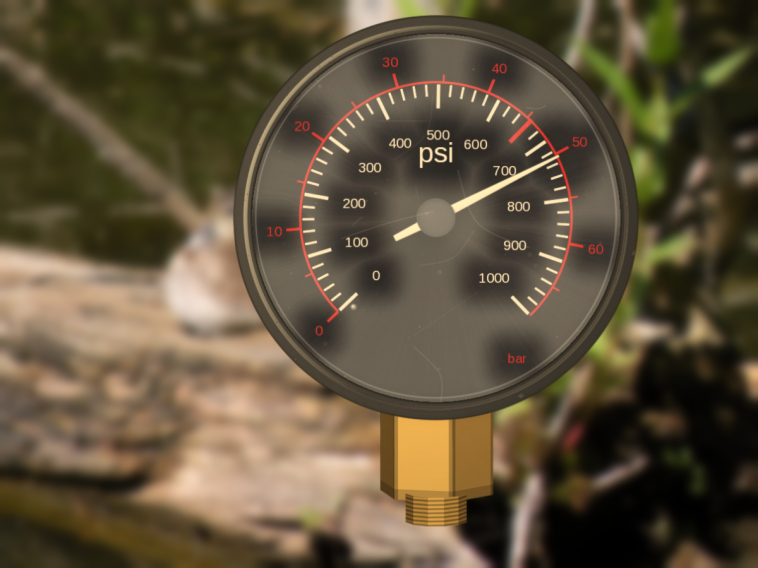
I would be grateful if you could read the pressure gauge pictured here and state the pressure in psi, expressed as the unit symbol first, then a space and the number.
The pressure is psi 730
